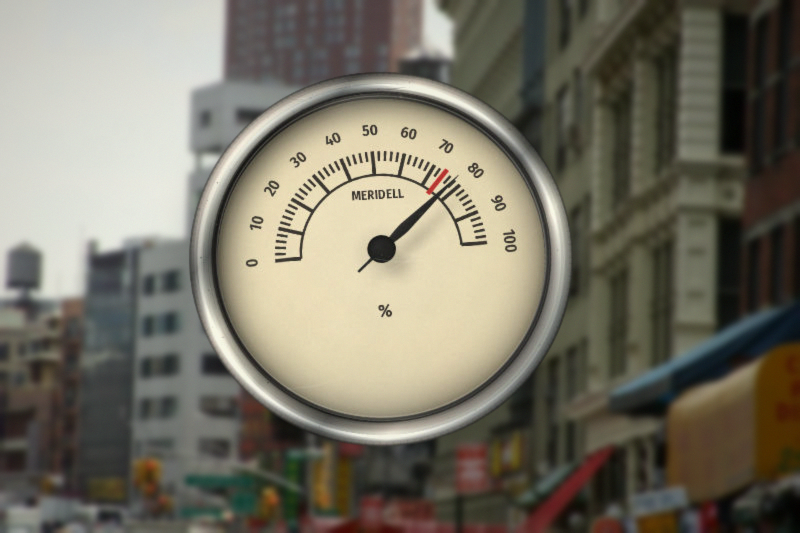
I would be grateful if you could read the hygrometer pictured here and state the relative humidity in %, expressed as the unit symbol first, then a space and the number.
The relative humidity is % 78
